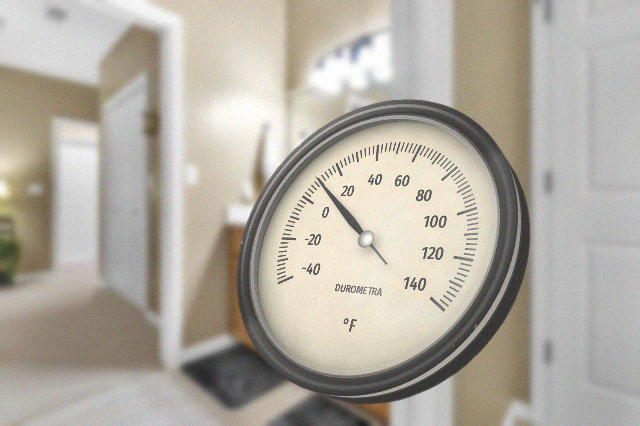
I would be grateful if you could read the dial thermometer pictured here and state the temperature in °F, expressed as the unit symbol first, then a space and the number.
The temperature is °F 10
